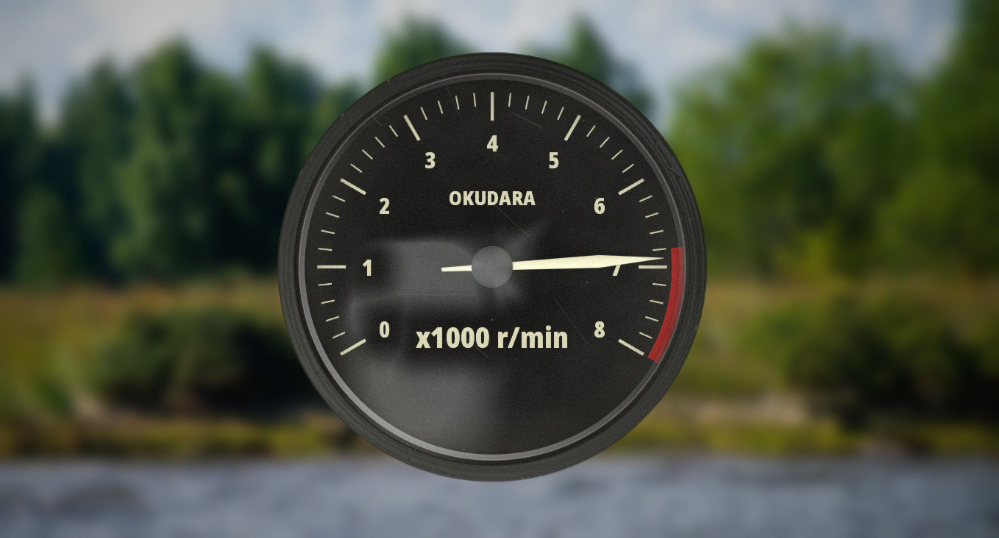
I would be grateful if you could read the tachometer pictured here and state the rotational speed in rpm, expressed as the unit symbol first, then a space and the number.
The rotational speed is rpm 6900
